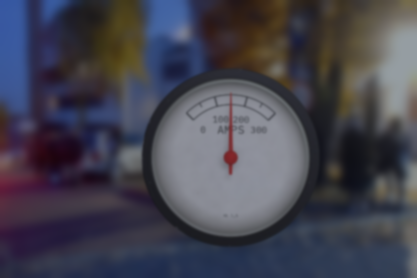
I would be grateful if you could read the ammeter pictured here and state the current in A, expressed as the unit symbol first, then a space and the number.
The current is A 150
